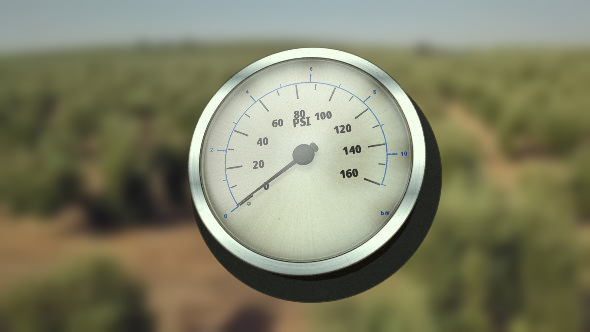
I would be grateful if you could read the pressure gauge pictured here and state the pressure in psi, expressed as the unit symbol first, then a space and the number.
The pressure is psi 0
